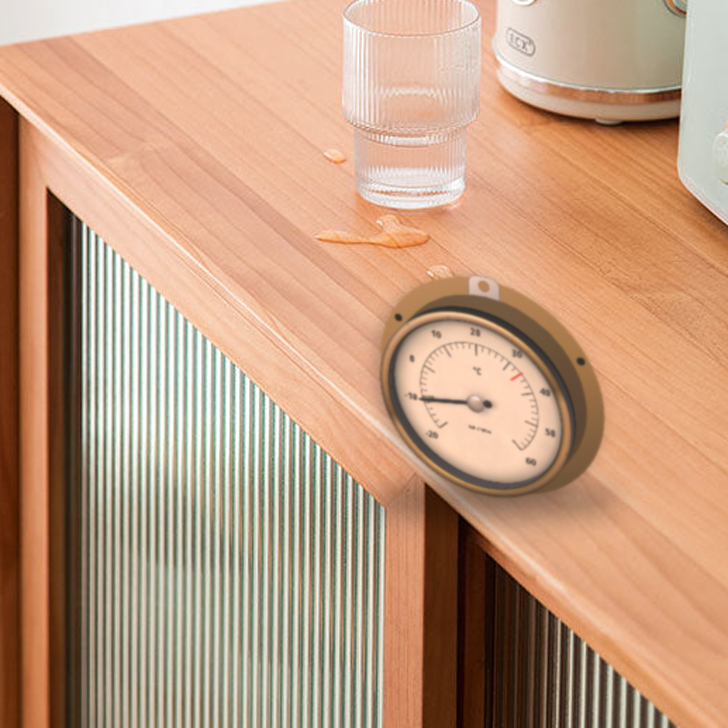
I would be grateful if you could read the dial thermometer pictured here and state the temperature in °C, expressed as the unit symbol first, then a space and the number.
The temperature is °C -10
